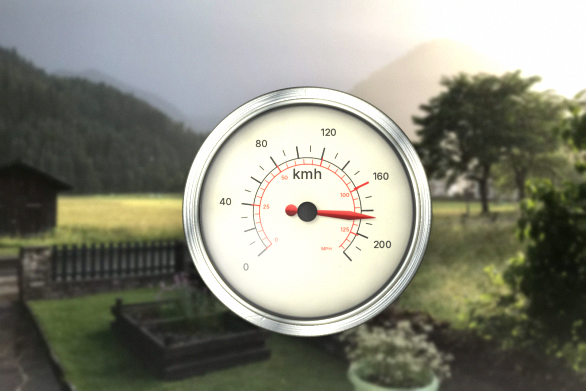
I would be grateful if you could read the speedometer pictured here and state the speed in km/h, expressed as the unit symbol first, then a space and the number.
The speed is km/h 185
